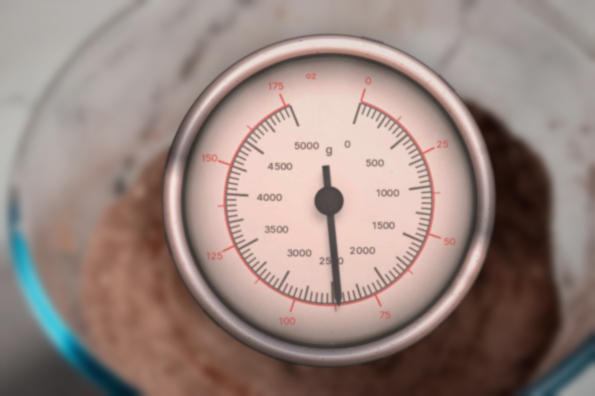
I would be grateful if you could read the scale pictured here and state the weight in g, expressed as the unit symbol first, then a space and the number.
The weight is g 2450
